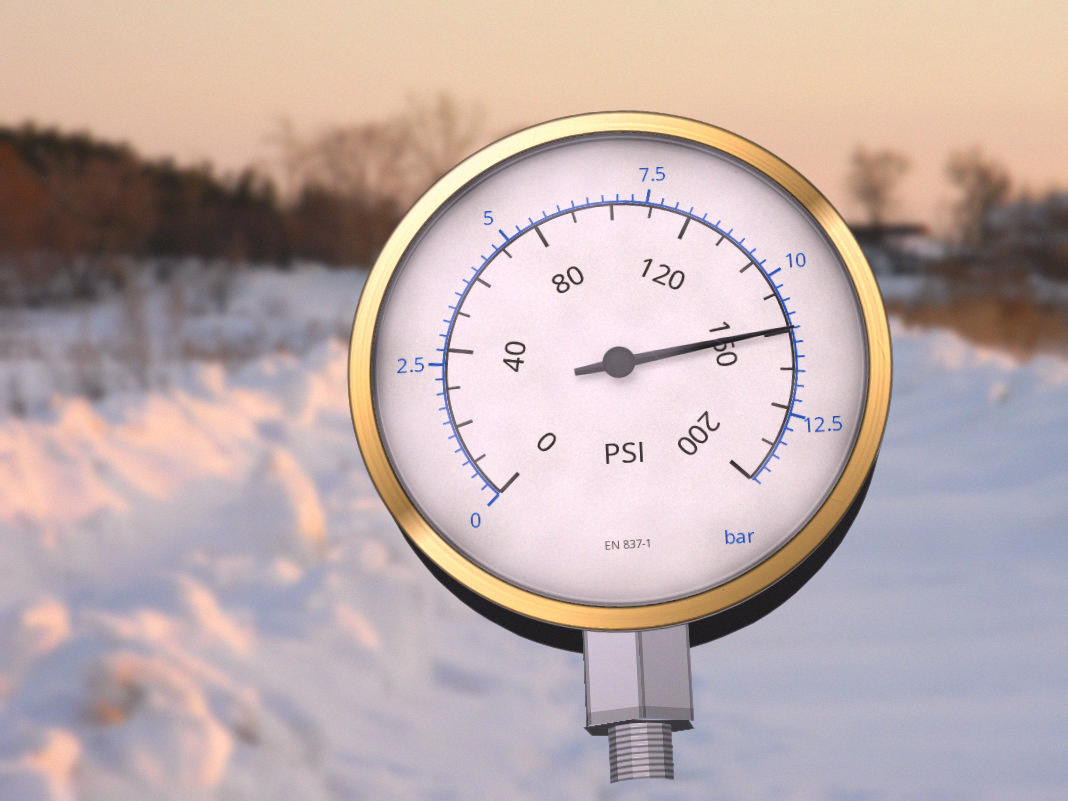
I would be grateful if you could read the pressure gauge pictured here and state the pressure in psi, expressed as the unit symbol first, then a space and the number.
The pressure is psi 160
